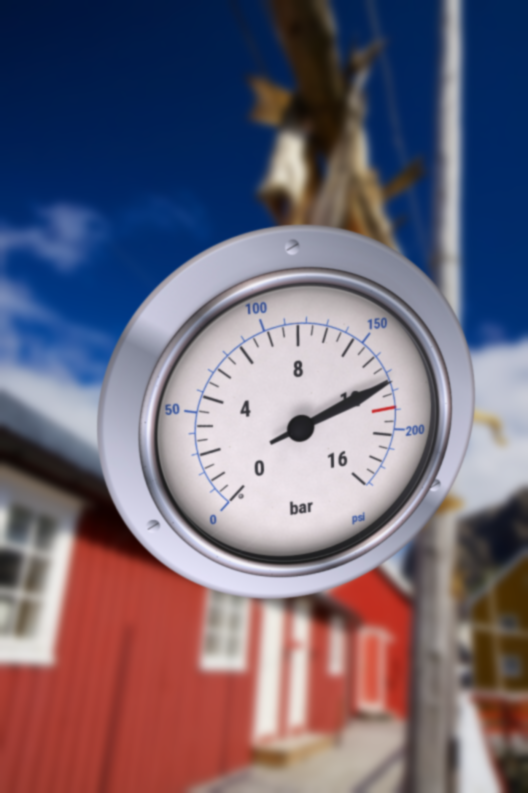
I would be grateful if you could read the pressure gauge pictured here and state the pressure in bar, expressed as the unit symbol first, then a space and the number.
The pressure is bar 12
